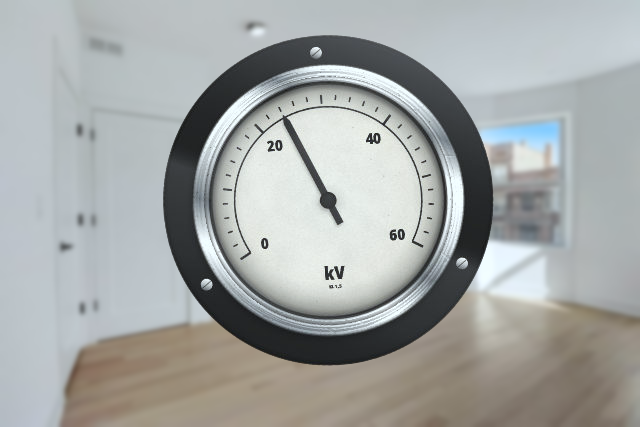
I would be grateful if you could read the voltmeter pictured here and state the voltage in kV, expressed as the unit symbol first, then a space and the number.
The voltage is kV 24
